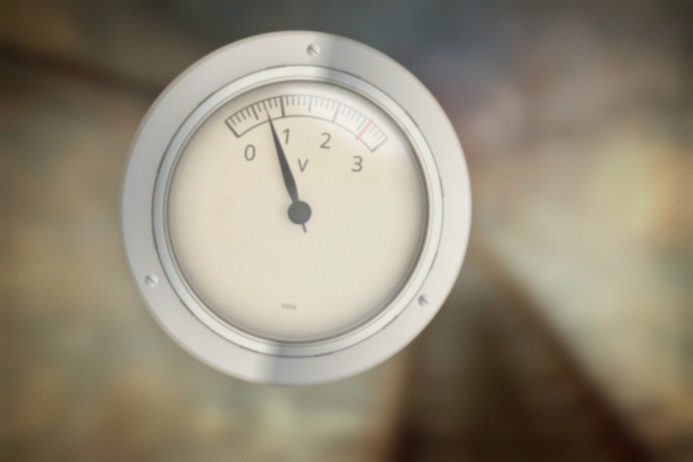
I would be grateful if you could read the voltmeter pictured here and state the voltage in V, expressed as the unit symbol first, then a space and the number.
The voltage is V 0.7
